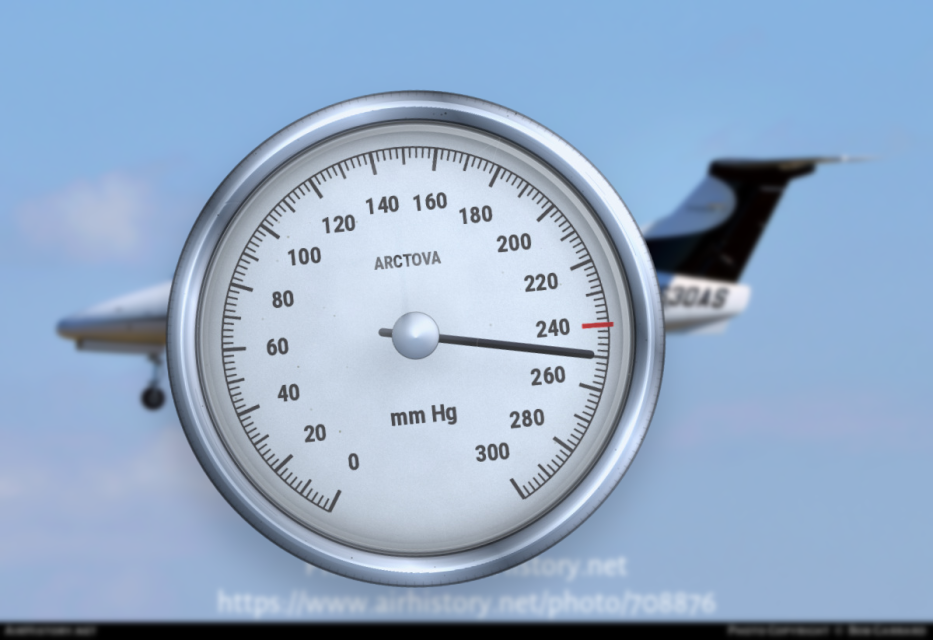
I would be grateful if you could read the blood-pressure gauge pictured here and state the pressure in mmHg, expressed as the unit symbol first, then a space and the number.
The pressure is mmHg 250
